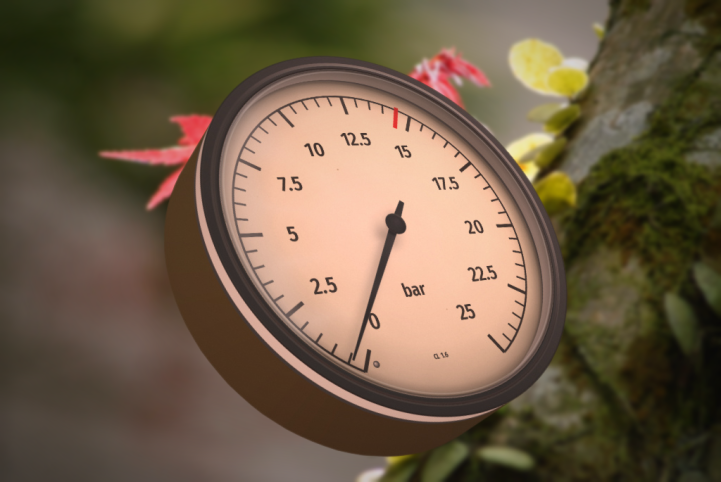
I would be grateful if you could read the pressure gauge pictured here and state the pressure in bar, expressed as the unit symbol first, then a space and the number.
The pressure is bar 0.5
